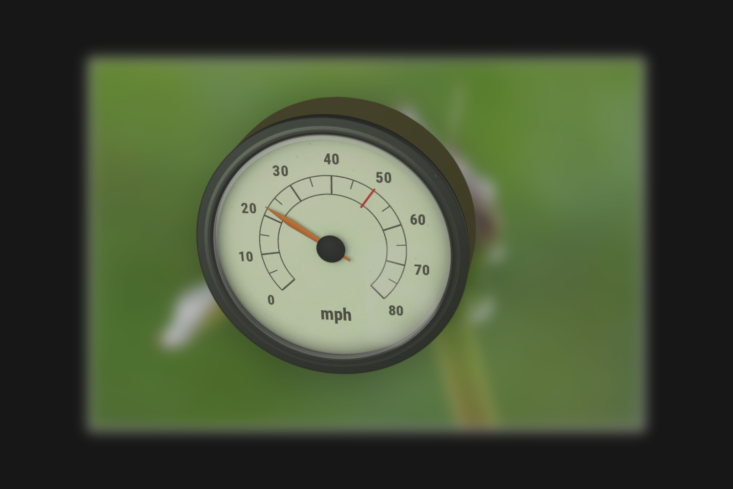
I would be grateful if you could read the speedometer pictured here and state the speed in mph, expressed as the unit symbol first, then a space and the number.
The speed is mph 22.5
